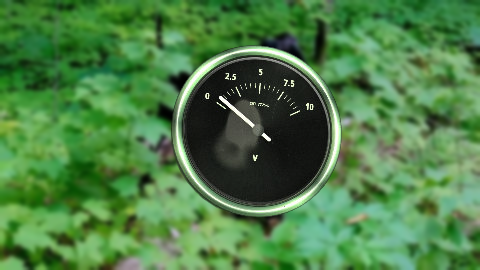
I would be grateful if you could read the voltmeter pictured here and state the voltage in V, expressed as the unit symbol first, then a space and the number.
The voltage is V 0.5
